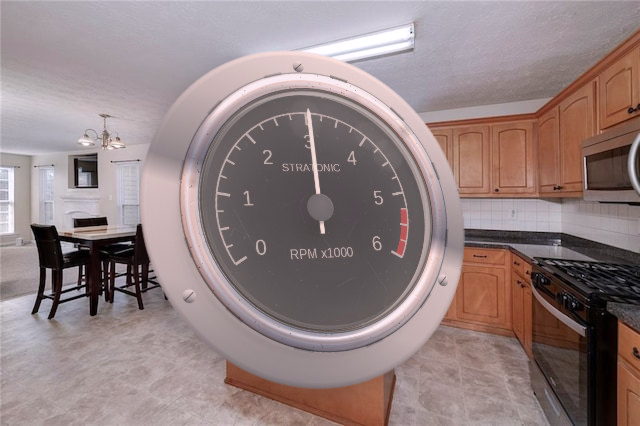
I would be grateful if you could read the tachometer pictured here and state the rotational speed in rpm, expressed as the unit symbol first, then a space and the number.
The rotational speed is rpm 3000
